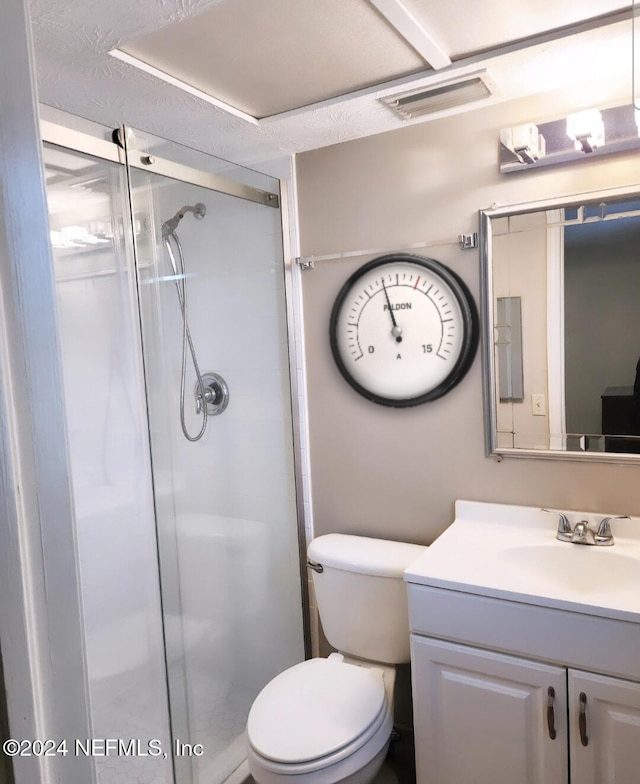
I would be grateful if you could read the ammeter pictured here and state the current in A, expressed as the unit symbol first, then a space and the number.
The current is A 6.5
